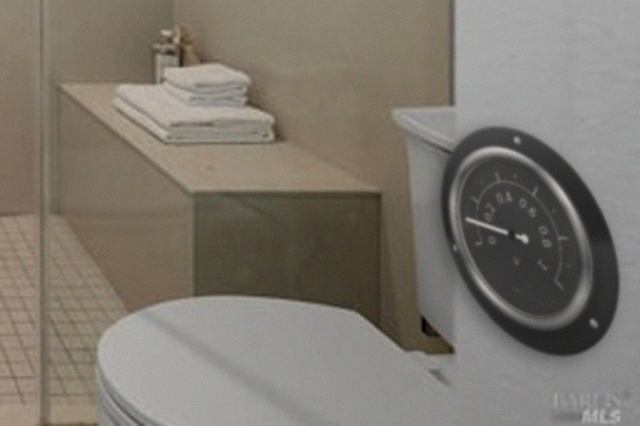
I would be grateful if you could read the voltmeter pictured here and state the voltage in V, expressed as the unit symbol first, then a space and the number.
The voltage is V 0.1
